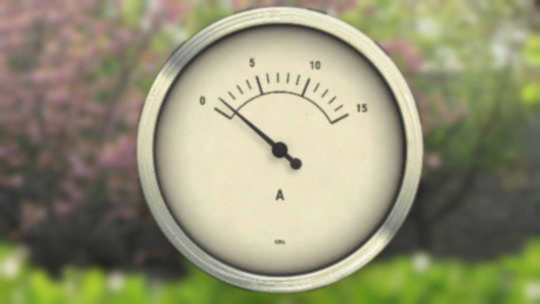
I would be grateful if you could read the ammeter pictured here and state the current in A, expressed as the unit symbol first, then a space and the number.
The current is A 1
